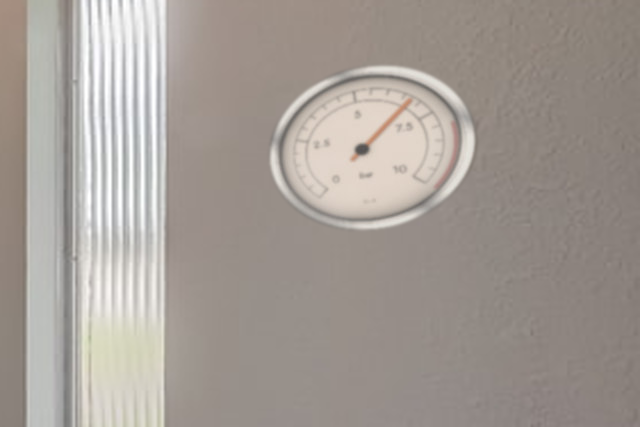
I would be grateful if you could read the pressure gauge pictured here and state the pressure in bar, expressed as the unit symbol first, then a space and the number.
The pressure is bar 6.75
